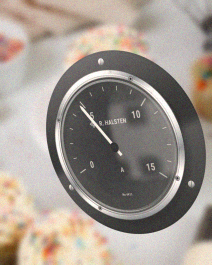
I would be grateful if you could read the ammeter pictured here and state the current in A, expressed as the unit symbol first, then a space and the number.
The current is A 5
